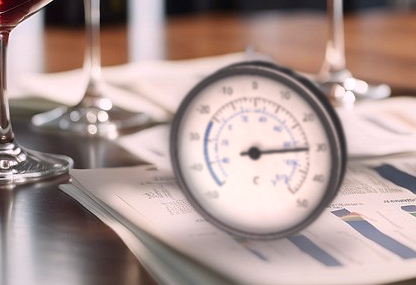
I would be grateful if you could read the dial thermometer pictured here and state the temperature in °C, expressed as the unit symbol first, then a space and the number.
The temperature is °C 30
